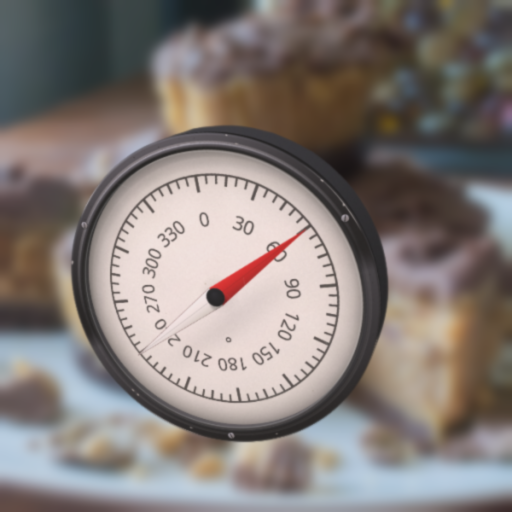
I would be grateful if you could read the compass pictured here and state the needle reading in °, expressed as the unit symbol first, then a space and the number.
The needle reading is ° 60
